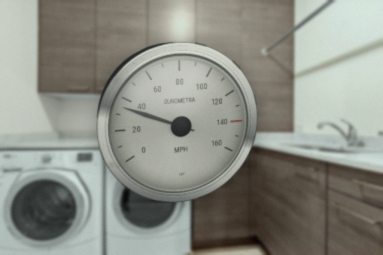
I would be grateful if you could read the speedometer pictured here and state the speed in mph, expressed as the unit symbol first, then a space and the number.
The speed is mph 35
